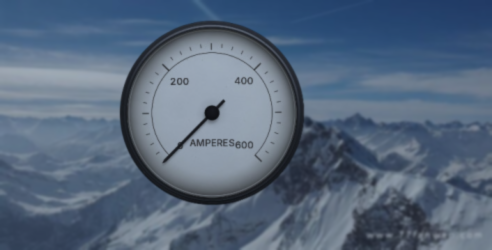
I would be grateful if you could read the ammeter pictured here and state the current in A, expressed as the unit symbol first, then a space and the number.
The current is A 0
